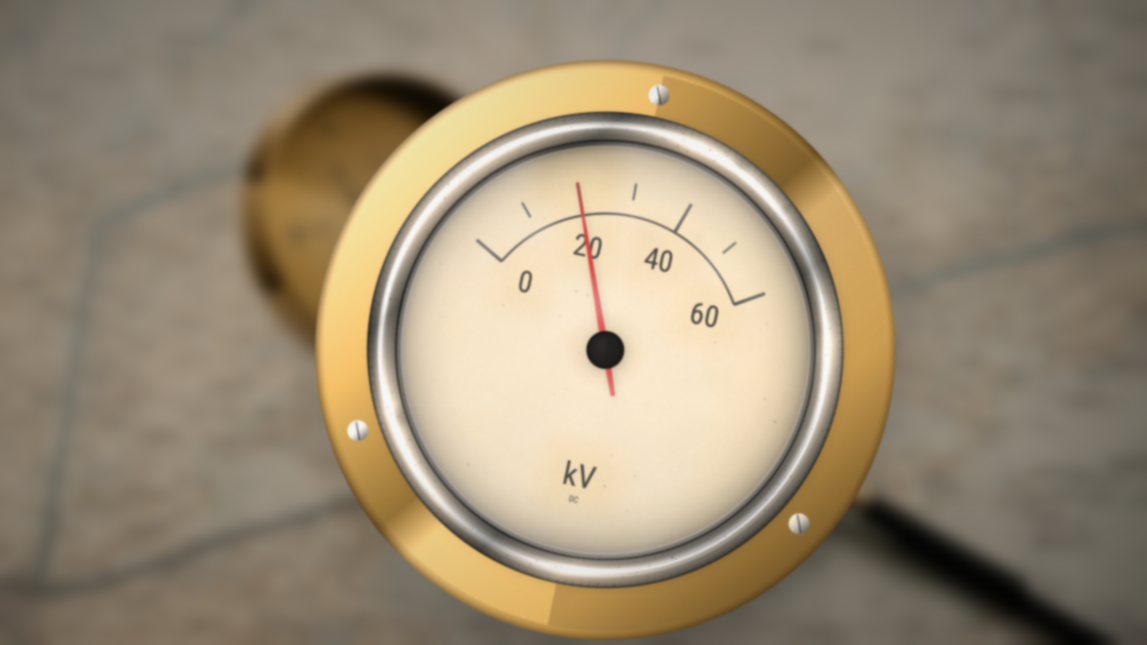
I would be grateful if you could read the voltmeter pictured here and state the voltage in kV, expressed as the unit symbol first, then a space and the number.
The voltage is kV 20
